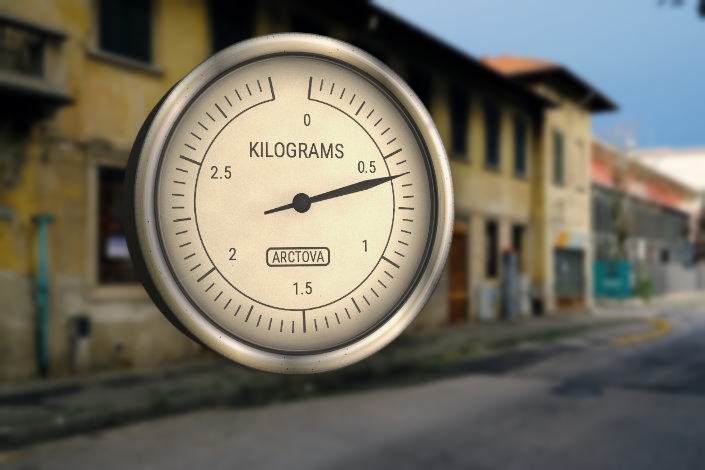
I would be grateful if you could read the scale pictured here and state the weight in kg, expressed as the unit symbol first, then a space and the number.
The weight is kg 0.6
